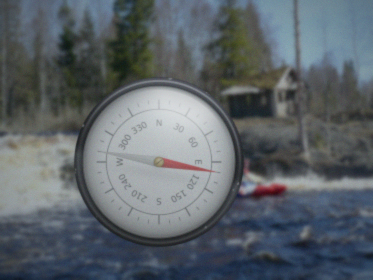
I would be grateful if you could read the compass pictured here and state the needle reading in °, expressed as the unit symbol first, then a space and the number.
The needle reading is ° 100
